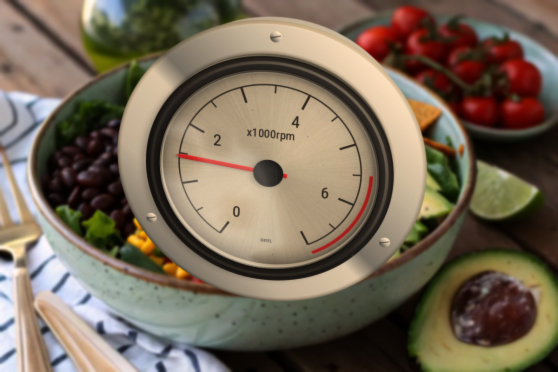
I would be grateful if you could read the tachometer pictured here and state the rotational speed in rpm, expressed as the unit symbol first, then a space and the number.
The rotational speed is rpm 1500
